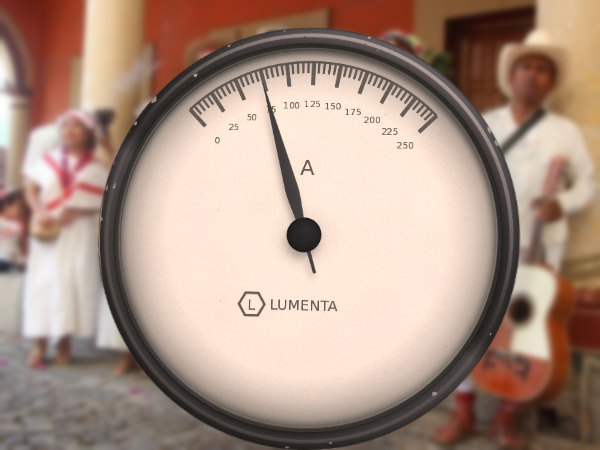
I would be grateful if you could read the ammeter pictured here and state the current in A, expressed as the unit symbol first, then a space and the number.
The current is A 75
